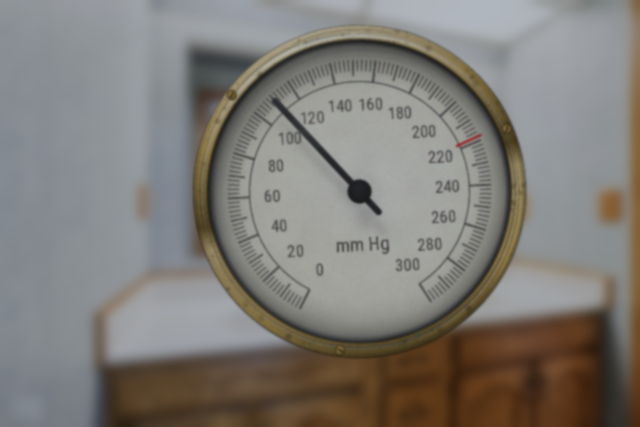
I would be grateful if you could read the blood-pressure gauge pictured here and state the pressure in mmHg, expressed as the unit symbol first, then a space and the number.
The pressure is mmHg 110
